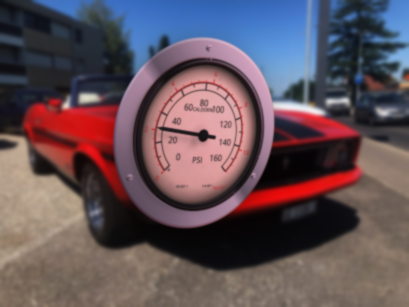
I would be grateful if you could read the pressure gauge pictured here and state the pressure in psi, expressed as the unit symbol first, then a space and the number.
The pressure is psi 30
